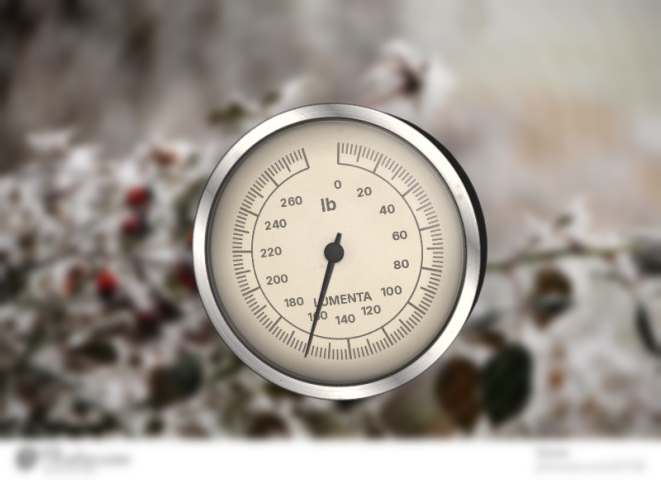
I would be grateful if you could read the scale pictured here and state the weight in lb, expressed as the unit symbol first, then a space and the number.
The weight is lb 160
